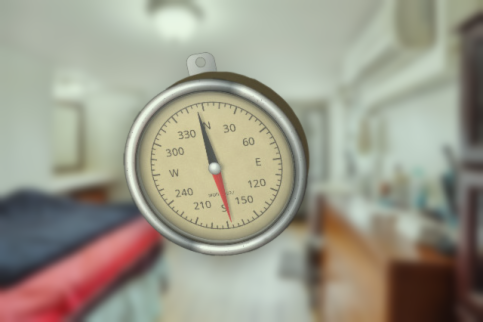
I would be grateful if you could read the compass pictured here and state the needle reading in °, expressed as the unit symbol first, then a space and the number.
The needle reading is ° 175
